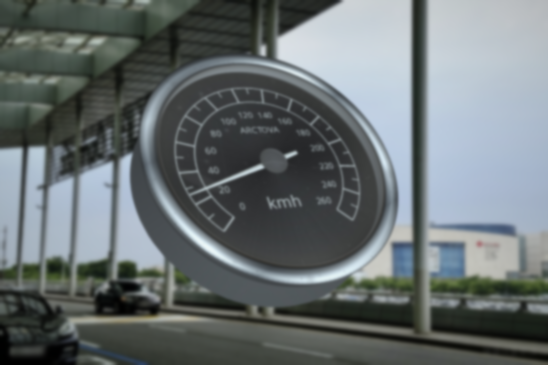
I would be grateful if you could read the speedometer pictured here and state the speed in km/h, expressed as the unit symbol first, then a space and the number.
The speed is km/h 25
